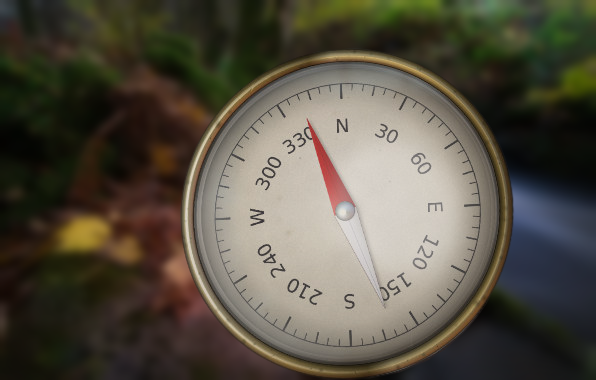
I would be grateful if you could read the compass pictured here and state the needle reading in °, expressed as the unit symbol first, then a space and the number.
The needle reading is ° 340
